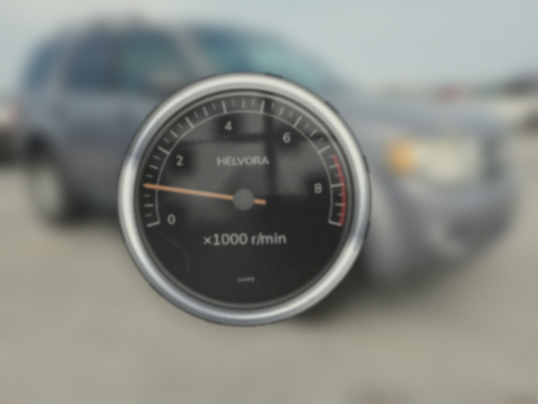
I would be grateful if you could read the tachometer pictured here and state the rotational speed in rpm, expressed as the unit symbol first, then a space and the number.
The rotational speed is rpm 1000
